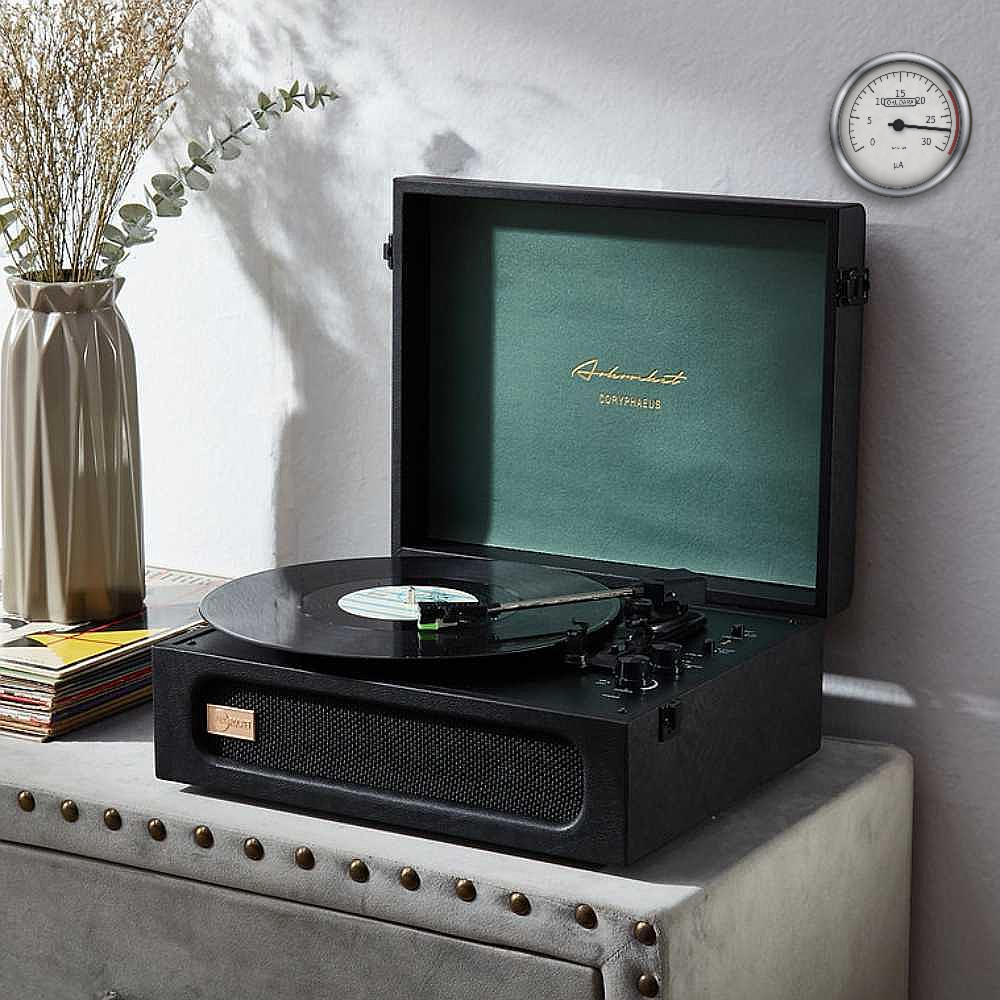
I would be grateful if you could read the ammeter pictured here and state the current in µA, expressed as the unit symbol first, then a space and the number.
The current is µA 27
